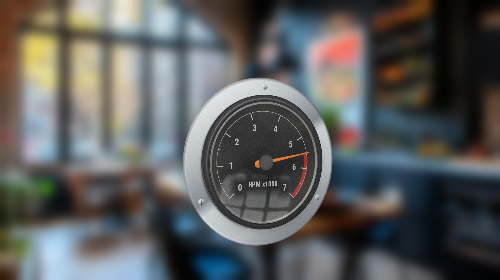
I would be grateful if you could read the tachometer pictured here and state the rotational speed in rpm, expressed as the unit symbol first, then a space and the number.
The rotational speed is rpm 5500
